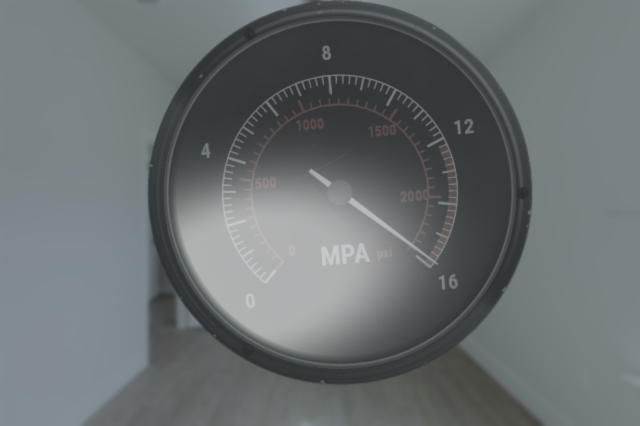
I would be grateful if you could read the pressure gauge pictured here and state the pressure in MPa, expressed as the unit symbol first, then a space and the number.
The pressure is MPa 15.8
